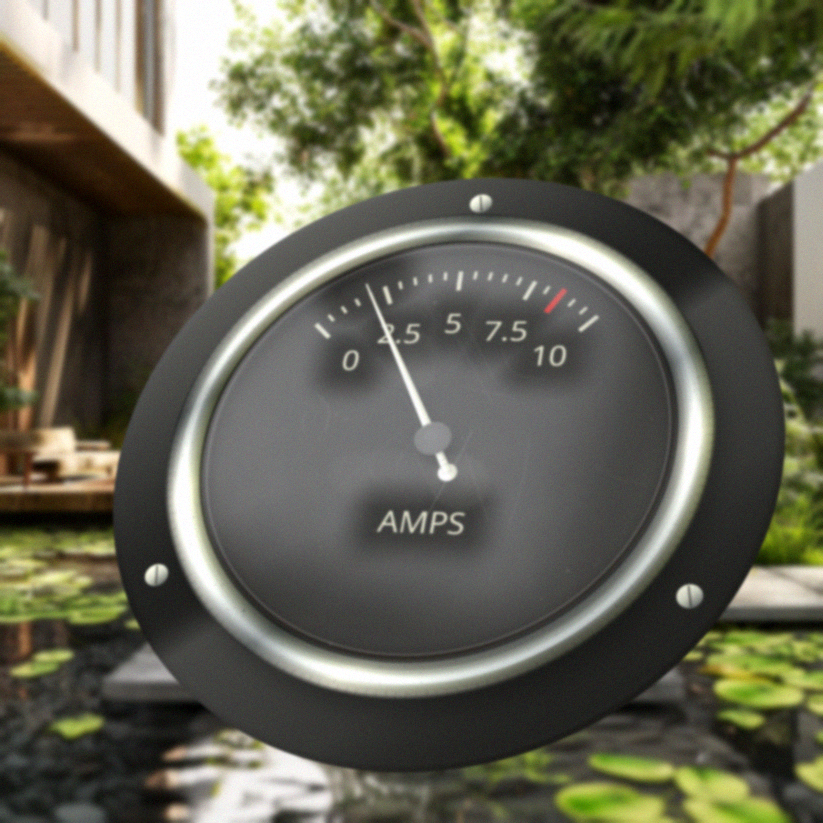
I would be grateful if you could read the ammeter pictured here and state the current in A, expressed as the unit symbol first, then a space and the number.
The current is A 2
